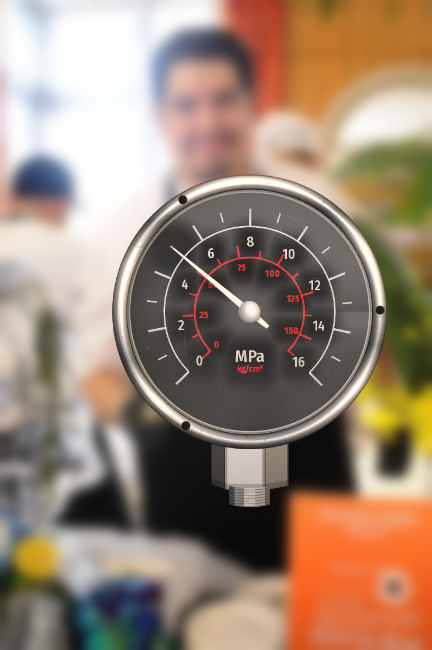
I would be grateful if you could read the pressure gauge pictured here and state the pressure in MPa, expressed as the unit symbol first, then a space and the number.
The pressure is MPa 5
